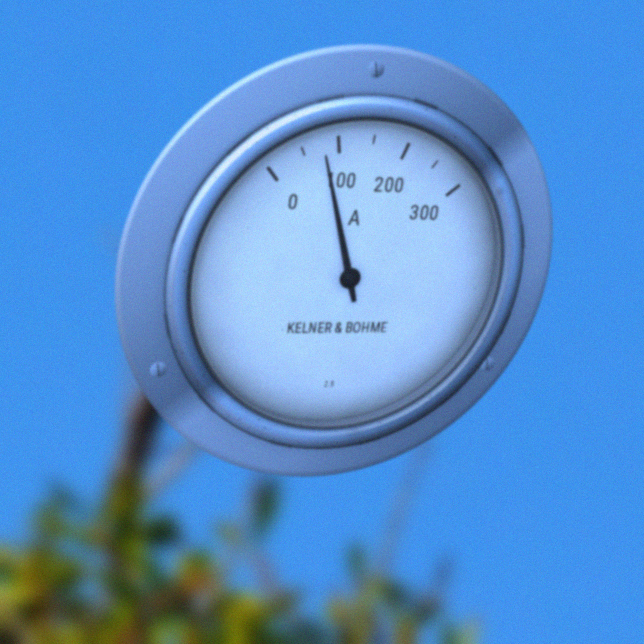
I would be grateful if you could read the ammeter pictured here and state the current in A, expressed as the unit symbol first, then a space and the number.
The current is A 75
